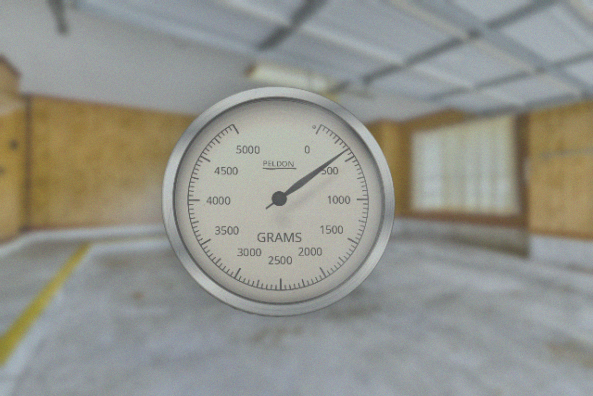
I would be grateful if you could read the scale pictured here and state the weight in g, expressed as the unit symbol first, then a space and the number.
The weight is g 400
